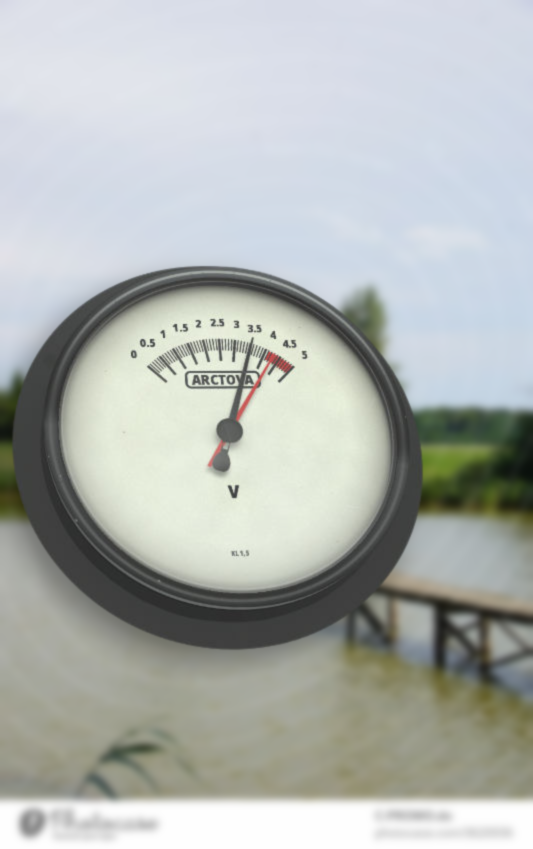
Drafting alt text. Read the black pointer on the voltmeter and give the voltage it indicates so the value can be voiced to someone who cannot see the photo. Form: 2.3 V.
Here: 3.5 V
